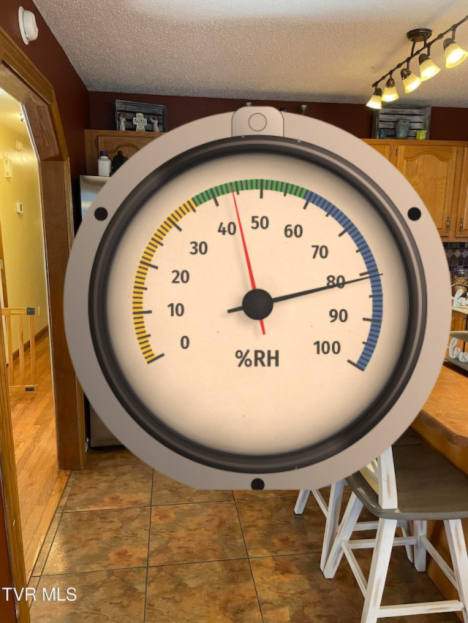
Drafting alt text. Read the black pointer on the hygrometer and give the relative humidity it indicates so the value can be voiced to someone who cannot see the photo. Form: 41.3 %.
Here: 81 %
